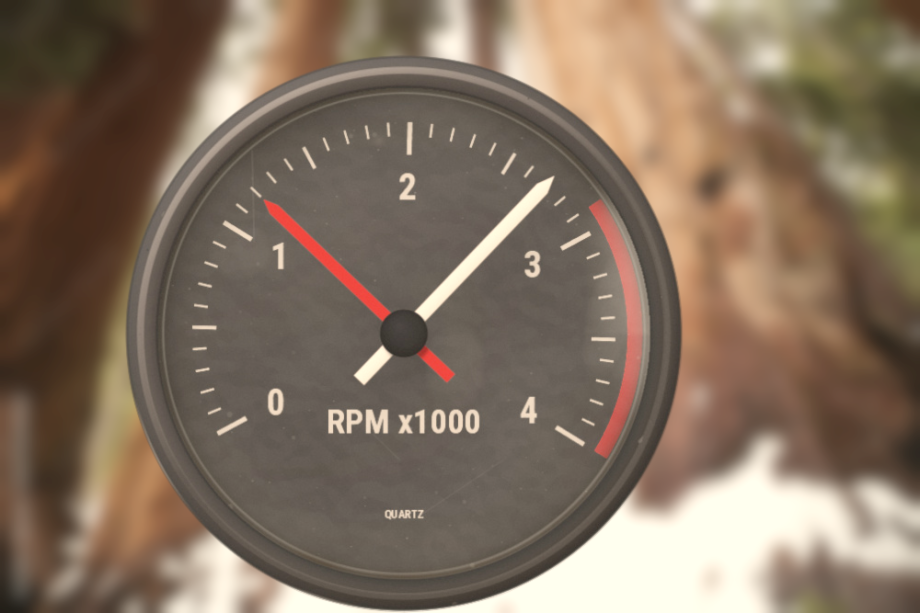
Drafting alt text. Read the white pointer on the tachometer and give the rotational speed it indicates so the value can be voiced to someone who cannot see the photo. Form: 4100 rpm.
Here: 2700 rpm
